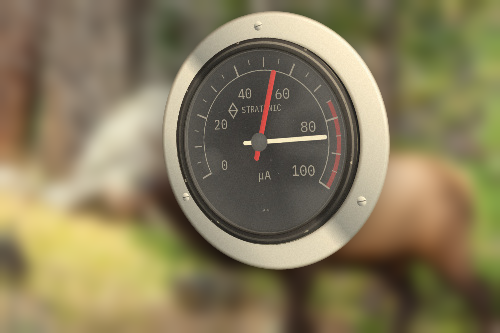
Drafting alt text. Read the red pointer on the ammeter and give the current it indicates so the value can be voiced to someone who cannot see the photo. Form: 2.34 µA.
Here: 55 µA
